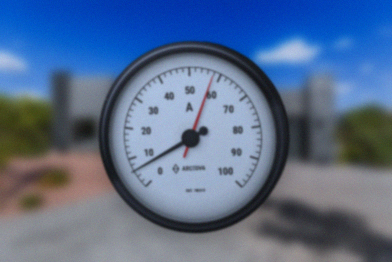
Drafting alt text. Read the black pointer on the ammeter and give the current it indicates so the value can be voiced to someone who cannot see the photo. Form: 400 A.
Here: 6 A
